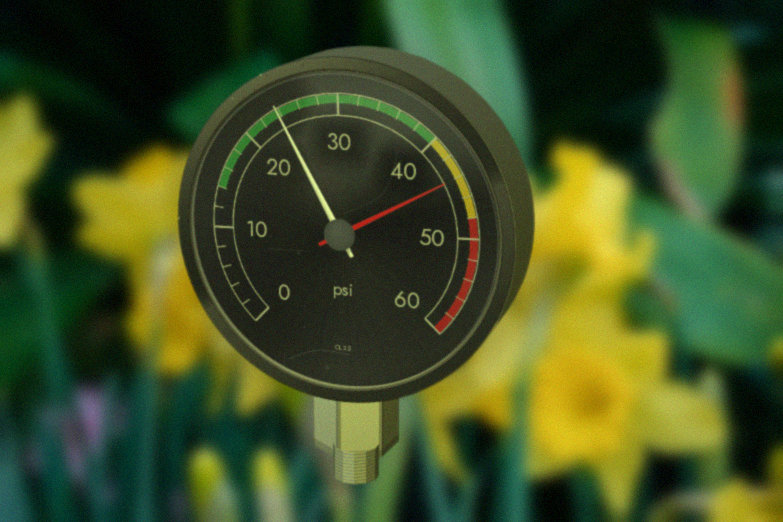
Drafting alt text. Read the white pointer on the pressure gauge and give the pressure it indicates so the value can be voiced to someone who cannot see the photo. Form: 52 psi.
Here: 24 psi
